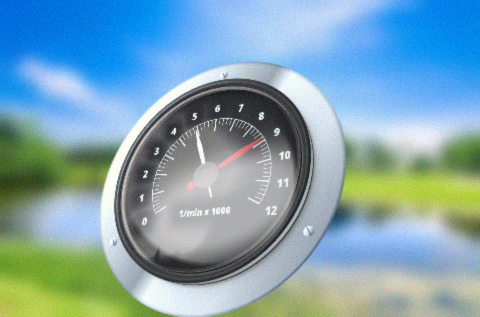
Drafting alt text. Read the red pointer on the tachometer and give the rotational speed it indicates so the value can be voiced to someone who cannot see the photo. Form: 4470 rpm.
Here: 9000 rpm
